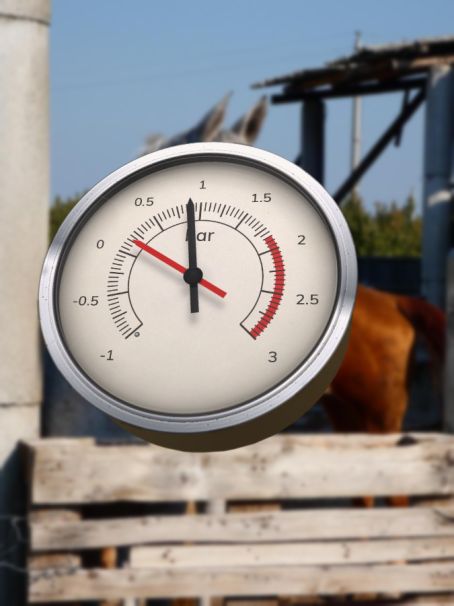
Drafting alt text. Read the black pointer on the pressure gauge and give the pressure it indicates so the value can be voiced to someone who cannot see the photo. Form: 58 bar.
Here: 0.9 bar
